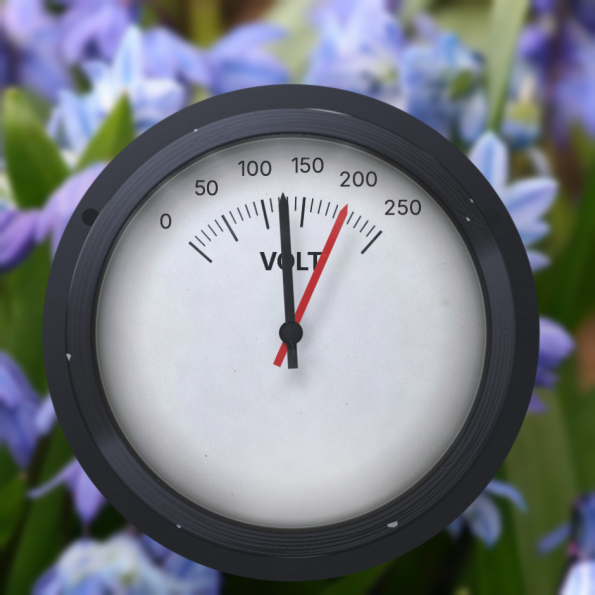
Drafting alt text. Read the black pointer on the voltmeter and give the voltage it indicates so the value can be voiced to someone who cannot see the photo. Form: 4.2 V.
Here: 125 V
